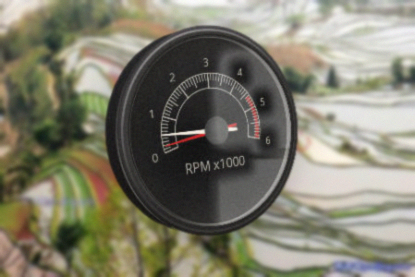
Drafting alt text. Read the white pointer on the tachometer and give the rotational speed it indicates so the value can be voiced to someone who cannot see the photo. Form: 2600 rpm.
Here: 500 rpm
